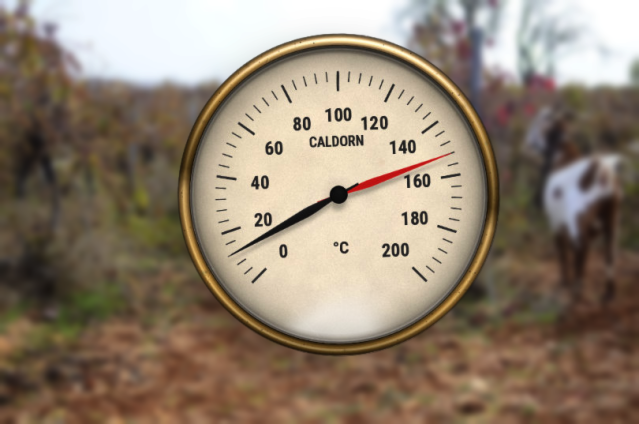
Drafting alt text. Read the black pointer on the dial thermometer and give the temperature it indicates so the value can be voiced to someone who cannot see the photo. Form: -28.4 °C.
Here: 12 °C
